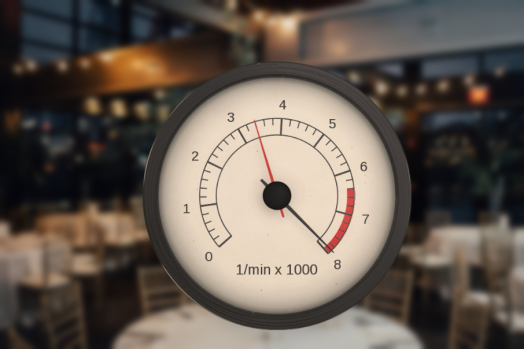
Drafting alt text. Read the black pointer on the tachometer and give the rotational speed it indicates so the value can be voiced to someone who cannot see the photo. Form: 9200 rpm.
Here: 7900 rpm
